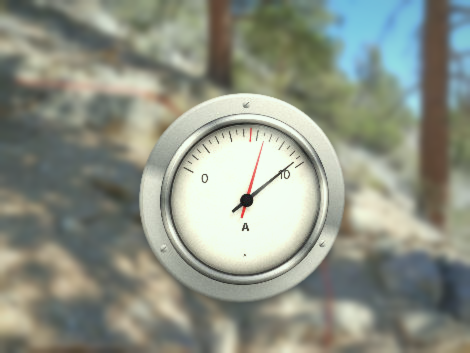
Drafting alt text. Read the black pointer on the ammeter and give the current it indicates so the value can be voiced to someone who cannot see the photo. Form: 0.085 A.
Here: 9.5 A
